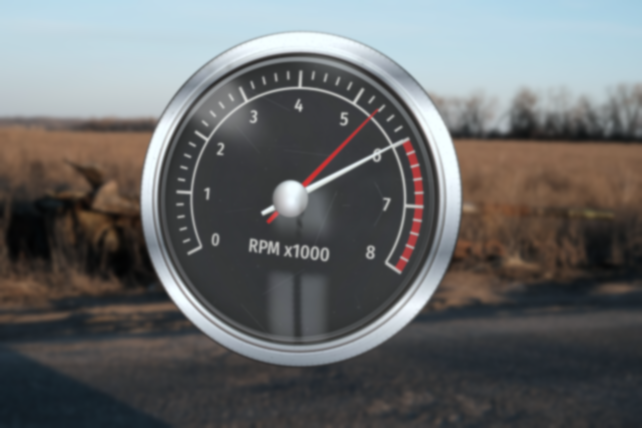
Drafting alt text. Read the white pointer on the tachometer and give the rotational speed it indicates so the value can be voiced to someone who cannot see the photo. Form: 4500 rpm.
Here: 6000 rpm
